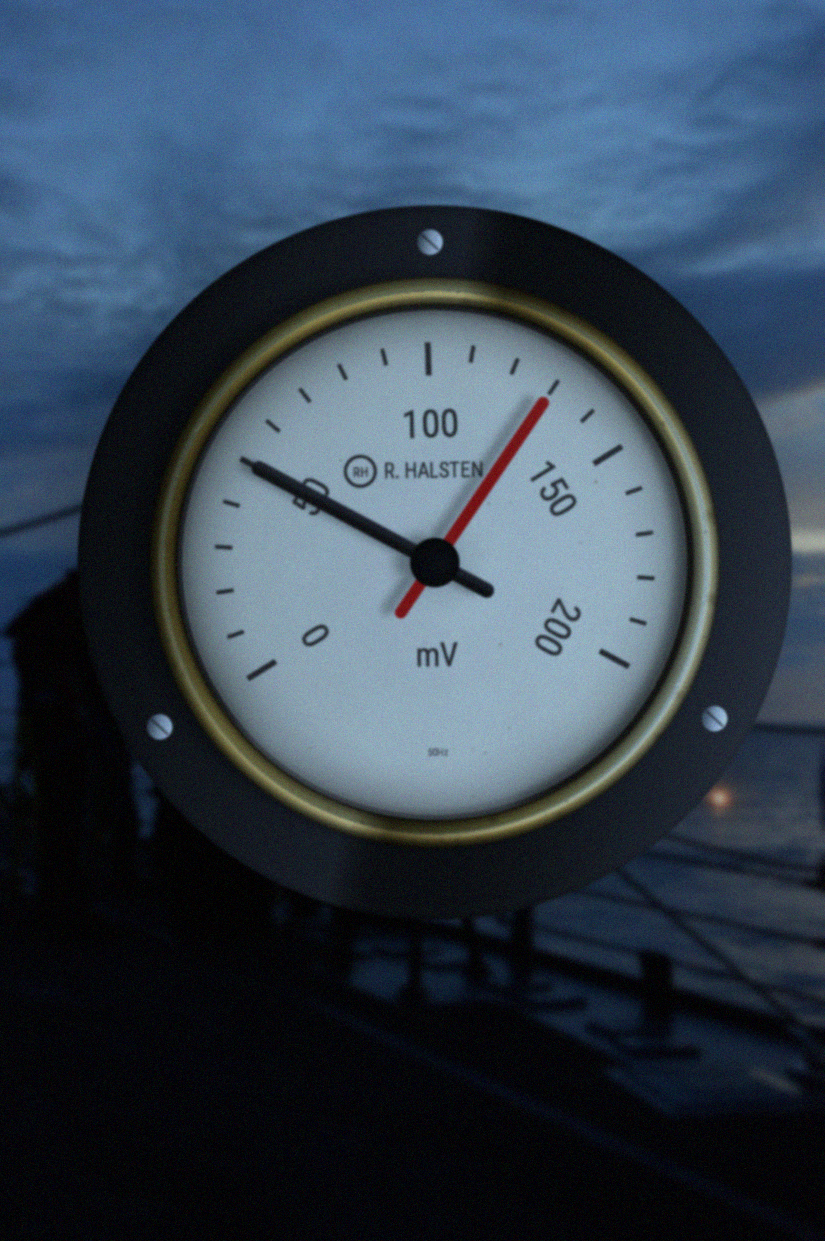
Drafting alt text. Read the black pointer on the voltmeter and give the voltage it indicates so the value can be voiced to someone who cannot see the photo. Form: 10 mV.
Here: 50 mV
